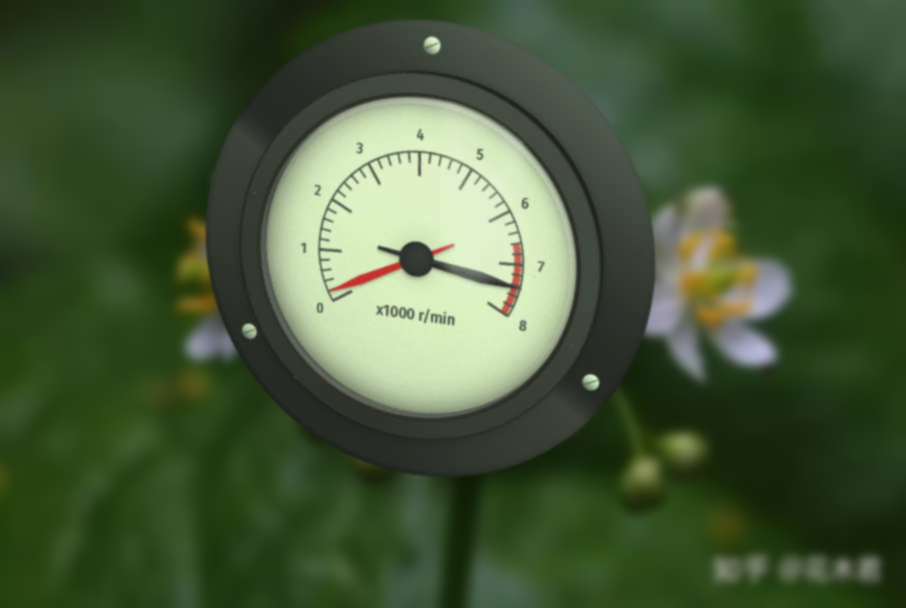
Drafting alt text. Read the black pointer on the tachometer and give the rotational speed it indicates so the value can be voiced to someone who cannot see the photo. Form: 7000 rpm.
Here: 7400 rpm
